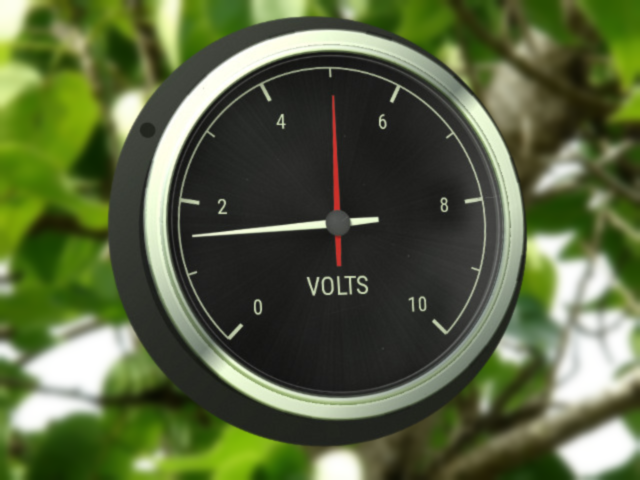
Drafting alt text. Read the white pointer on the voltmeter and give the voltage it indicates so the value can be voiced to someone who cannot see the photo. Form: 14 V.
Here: 1.5 V
